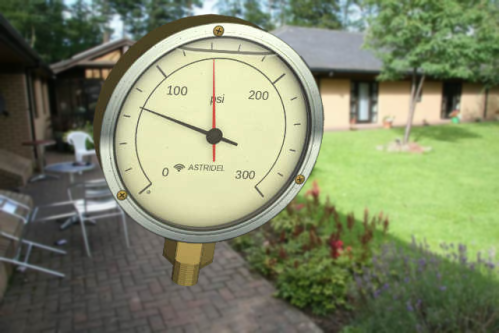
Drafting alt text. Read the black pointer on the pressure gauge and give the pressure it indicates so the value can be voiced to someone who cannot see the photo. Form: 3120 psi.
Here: 70 psi
